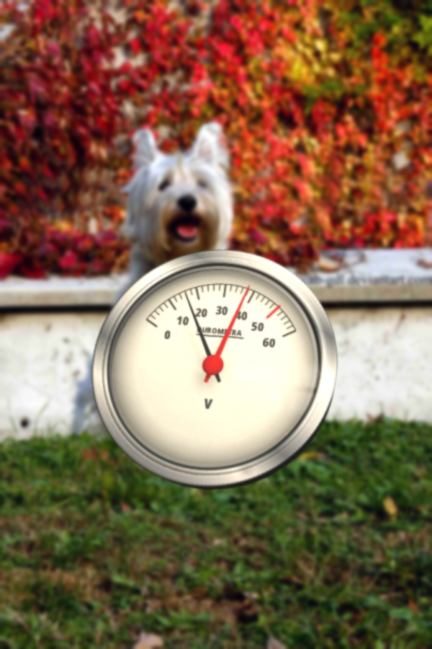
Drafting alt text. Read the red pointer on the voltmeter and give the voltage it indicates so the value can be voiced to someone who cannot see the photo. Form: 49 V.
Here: 38 V
